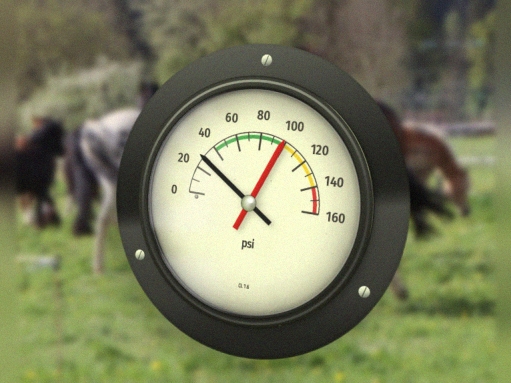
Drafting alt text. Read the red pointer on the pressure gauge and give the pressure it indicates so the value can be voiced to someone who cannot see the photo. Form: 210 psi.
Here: 100 psi
